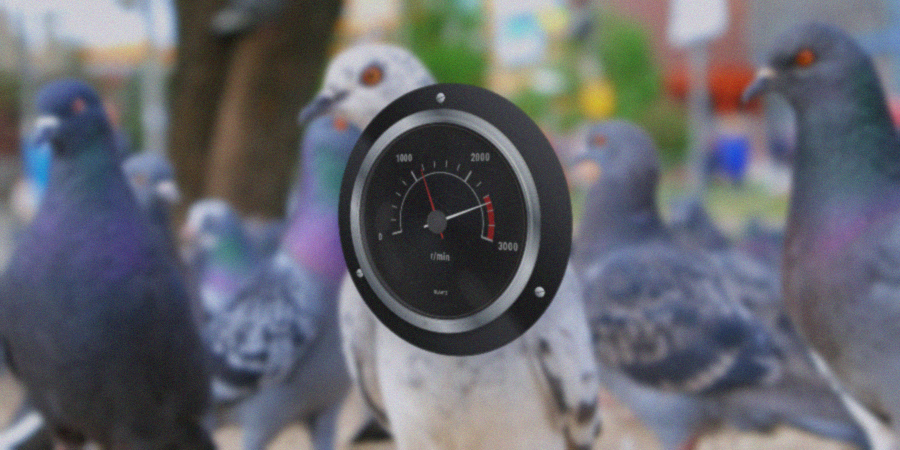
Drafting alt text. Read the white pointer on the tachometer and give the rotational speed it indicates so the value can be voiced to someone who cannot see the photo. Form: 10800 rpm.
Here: 2500 rpm
